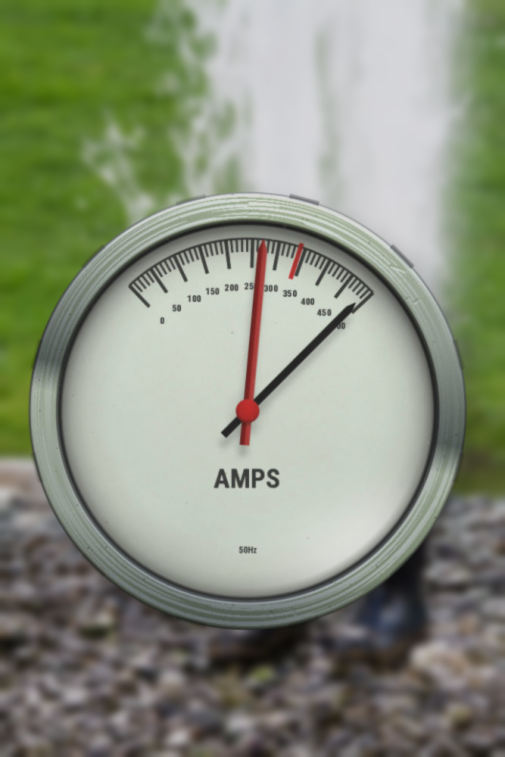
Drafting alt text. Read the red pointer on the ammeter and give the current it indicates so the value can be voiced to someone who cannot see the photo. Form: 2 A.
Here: 270 A
